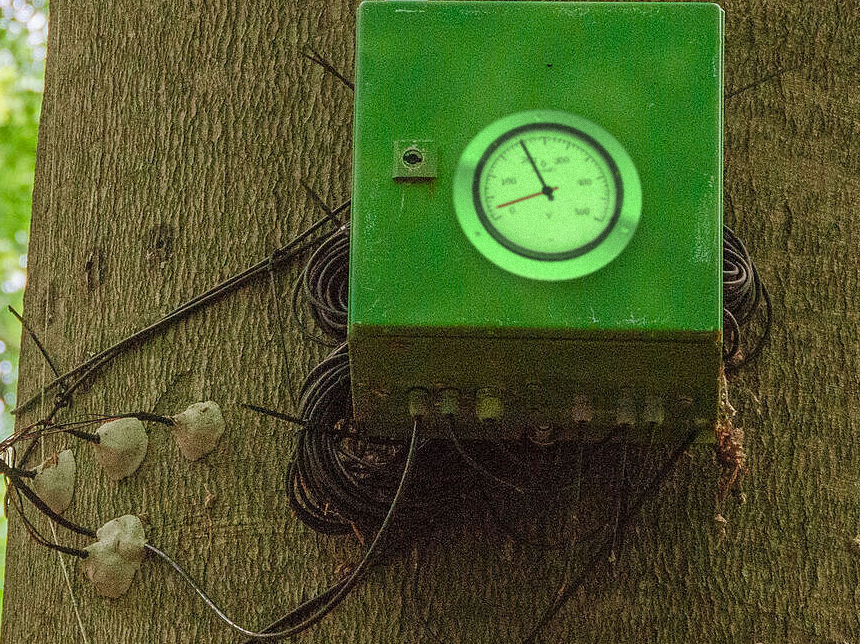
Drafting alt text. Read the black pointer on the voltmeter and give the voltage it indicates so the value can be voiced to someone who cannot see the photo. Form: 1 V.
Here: 200 V
